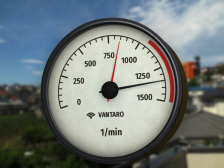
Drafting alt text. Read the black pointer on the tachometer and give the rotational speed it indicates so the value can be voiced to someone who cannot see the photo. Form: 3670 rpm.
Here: 1350 rpm
